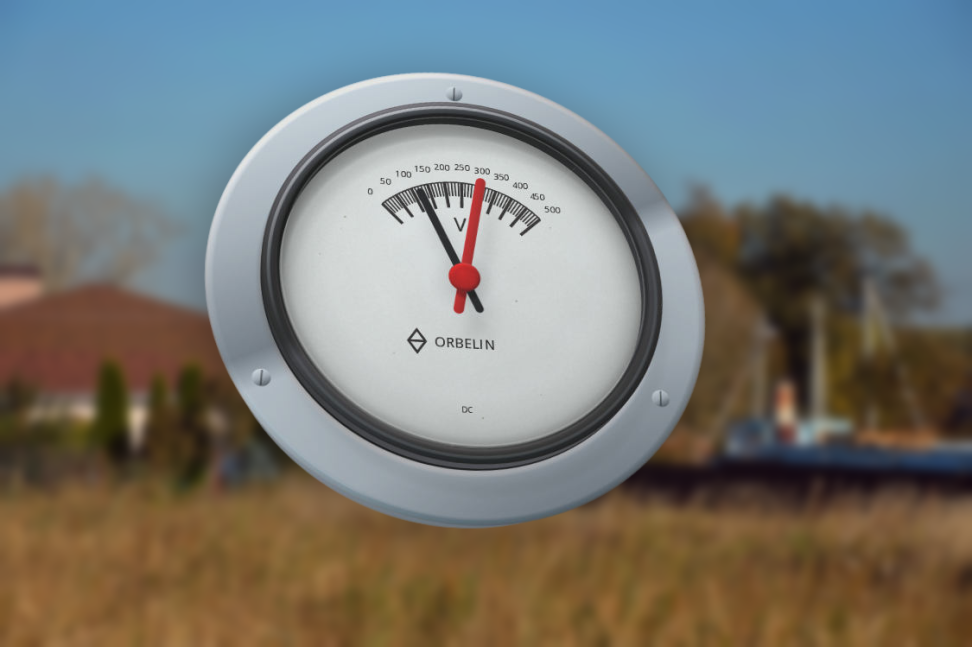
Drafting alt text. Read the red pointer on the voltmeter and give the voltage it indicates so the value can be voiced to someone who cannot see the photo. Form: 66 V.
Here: 300 V
